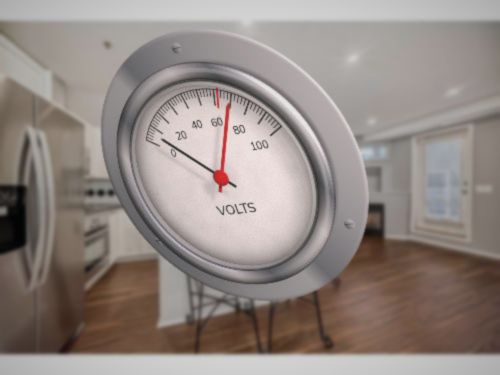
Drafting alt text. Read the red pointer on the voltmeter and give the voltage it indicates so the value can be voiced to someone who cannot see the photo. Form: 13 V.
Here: 70 V
